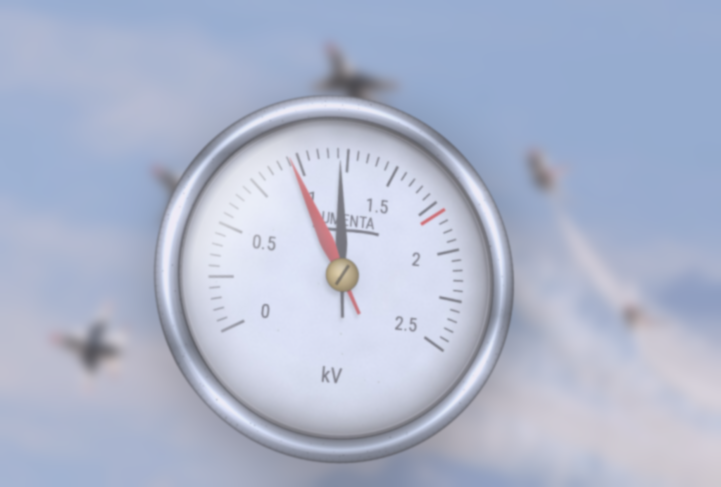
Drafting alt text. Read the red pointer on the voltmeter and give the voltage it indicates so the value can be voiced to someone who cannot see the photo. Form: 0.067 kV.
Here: 0.95 kV
